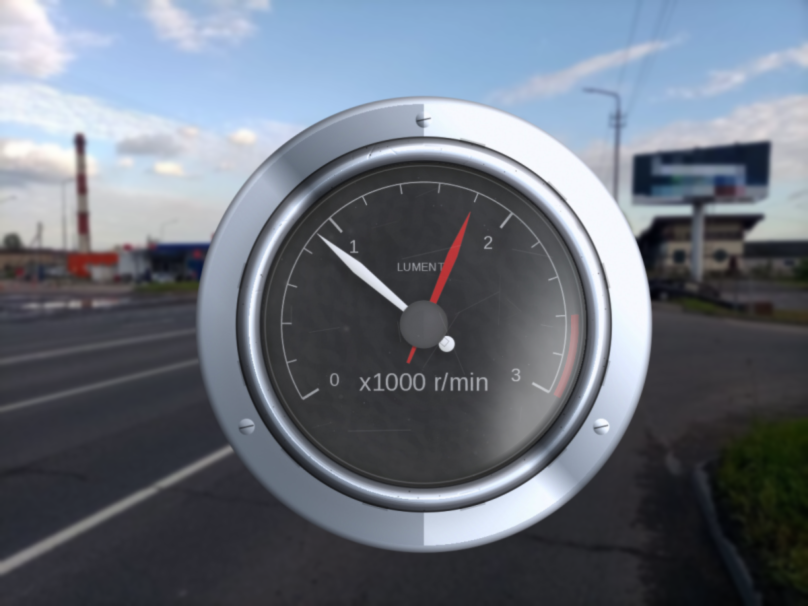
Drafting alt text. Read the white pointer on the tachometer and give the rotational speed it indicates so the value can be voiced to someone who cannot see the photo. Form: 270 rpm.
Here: 900 rpm
